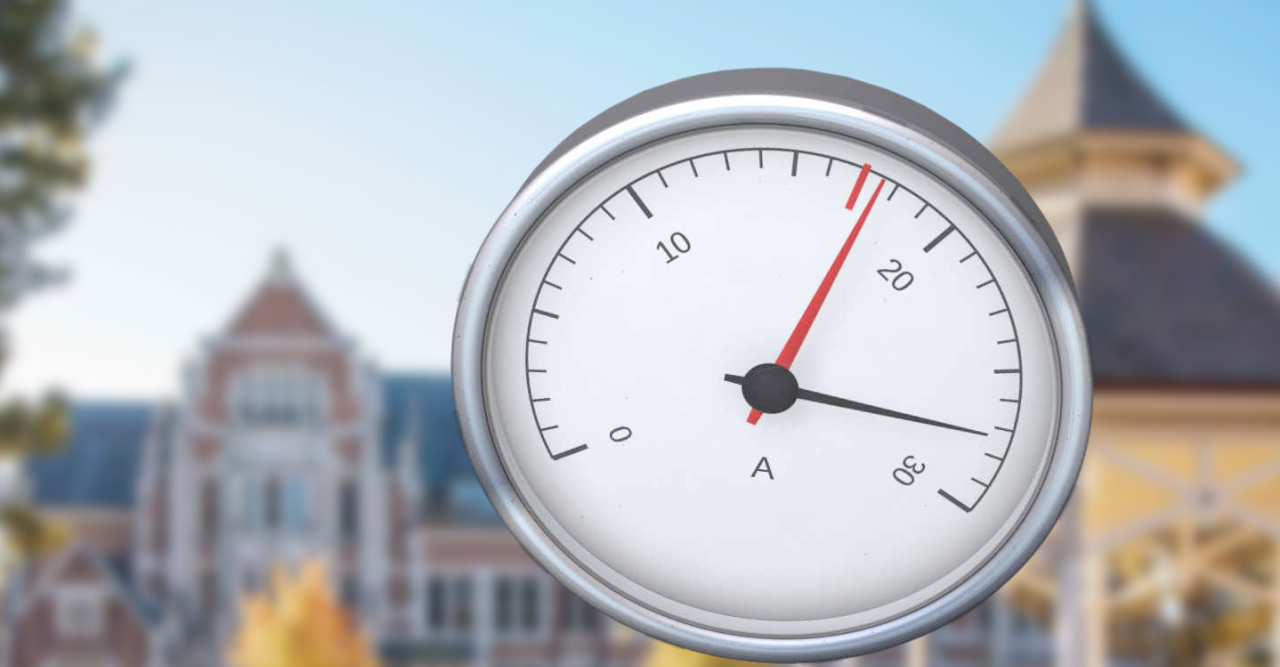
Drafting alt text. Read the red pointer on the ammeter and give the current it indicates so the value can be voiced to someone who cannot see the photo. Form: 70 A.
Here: 17.5 A
